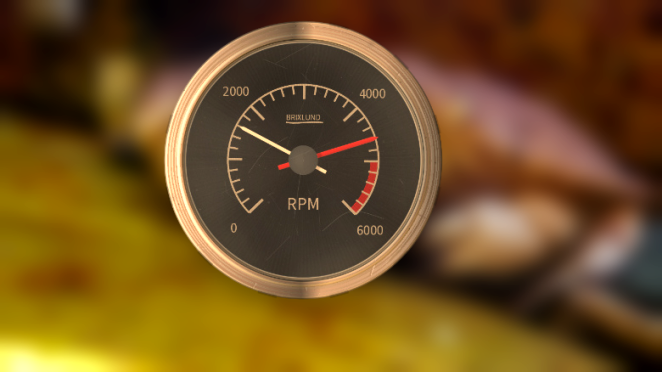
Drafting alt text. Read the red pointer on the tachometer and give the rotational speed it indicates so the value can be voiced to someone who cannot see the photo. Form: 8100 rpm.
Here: 4600 rpm
